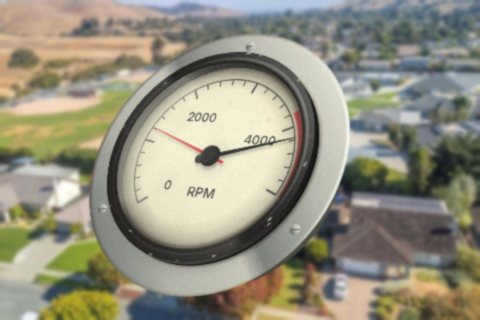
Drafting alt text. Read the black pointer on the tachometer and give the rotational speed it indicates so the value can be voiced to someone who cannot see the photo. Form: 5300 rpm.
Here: 4200 rpm
